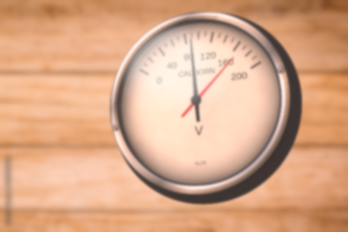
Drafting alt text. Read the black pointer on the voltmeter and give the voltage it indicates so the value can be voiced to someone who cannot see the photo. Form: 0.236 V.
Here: 90 V
